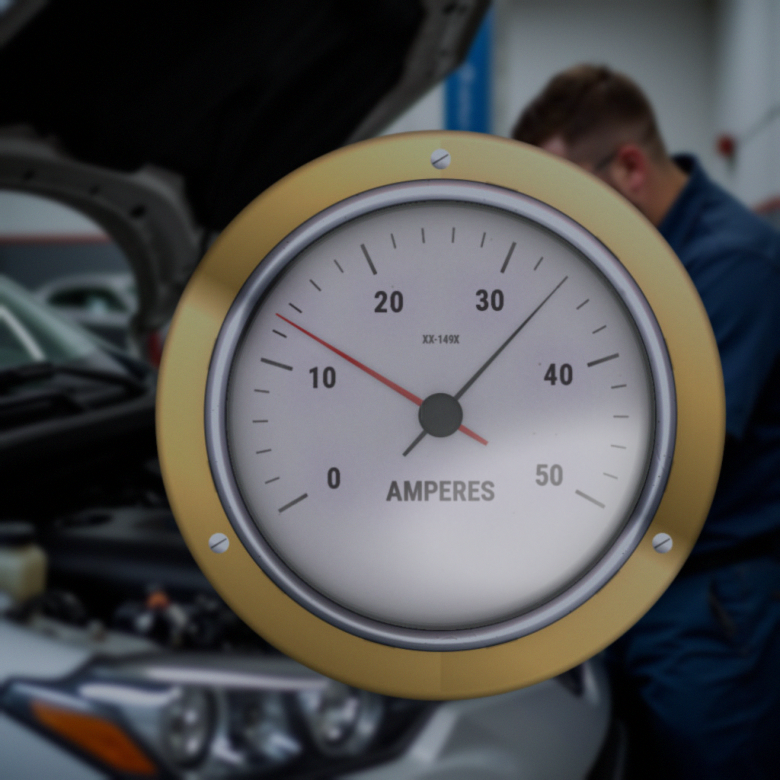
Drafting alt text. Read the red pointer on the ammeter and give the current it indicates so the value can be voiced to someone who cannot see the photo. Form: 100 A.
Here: 13 A
